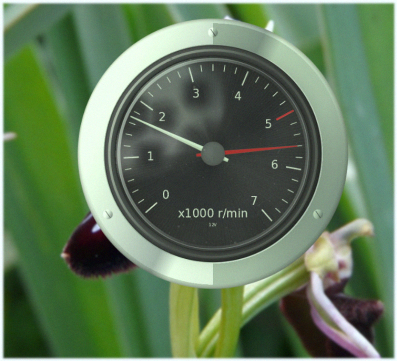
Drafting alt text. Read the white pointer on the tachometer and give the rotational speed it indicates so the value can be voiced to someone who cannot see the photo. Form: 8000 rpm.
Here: 1700 rpm
